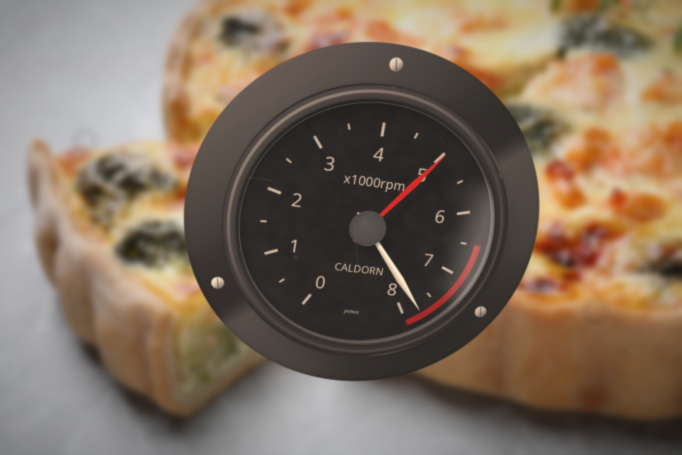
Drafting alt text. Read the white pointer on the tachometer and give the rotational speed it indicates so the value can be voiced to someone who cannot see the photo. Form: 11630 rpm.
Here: 7750 rpm
